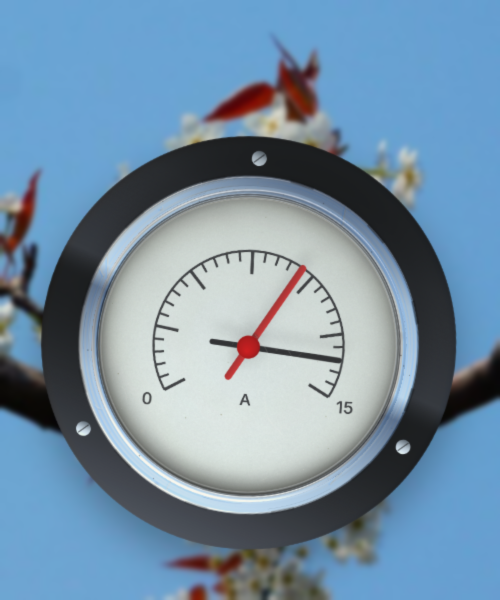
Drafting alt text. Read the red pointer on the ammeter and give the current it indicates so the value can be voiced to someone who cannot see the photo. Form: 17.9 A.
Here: 9.5 A
